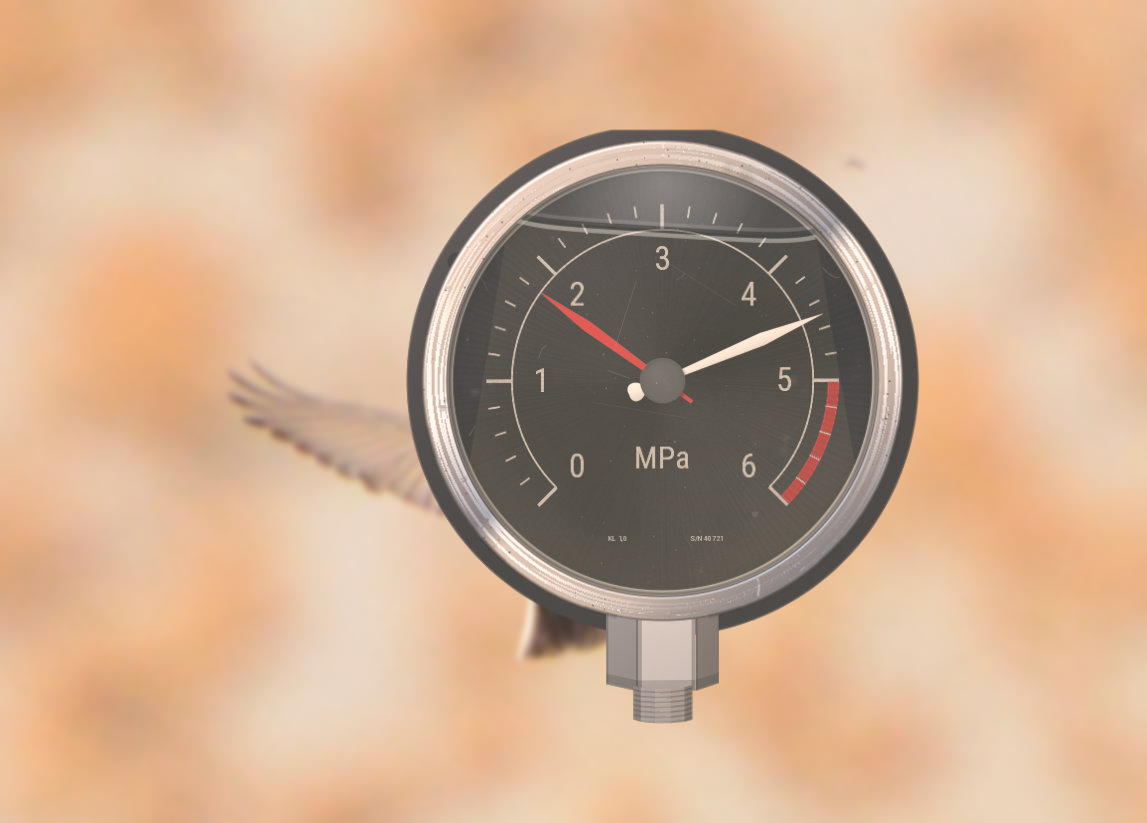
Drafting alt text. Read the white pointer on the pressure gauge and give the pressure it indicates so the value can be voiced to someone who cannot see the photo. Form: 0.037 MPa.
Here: 4.5 MPa
